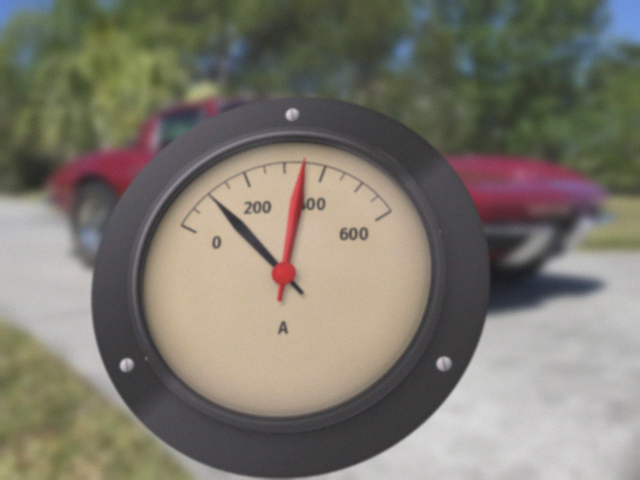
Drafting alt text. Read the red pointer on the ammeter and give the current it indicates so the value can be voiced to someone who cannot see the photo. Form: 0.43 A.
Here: 350 A
